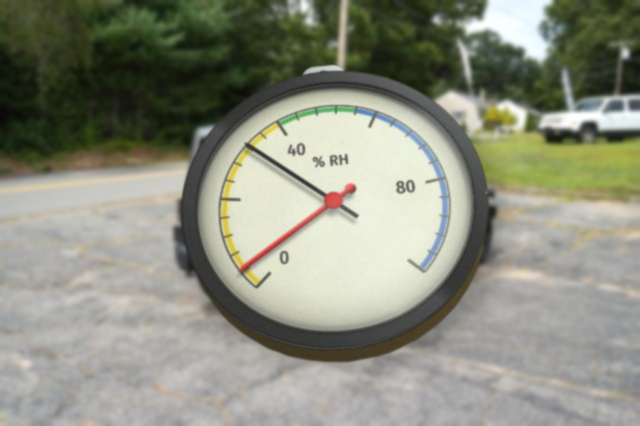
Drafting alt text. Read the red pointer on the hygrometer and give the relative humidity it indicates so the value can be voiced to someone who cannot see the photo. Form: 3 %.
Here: 4 %
